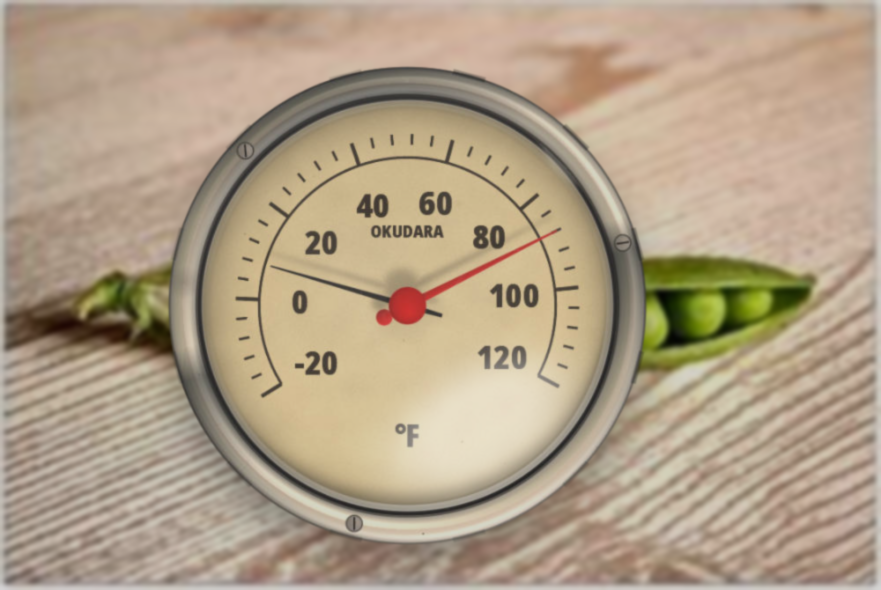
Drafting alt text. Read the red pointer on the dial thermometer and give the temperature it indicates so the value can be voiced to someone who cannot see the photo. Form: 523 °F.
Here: 88 °F
